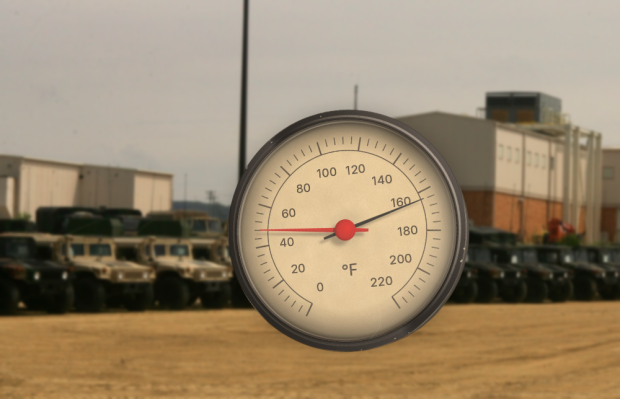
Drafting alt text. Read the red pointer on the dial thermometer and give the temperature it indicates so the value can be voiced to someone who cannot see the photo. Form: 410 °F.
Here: 48 °F
